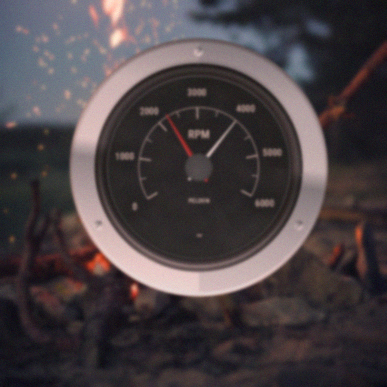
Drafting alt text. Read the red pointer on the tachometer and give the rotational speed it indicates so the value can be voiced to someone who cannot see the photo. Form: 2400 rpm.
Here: 2250 rpm
